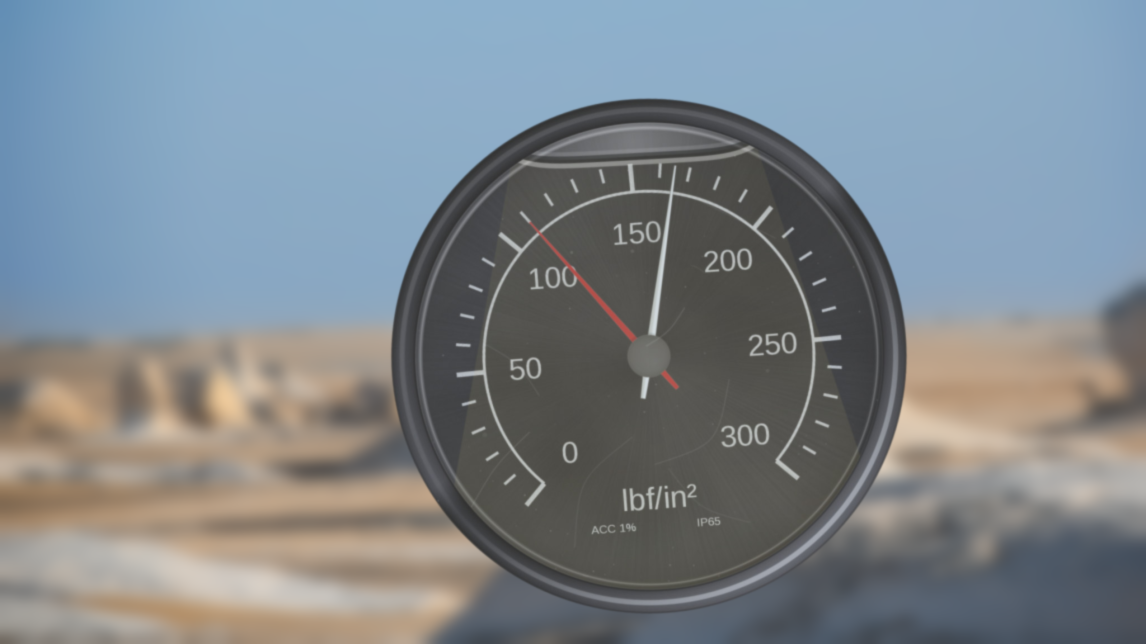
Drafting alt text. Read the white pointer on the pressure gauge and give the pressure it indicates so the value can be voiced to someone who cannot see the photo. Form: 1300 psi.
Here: 165 psi
